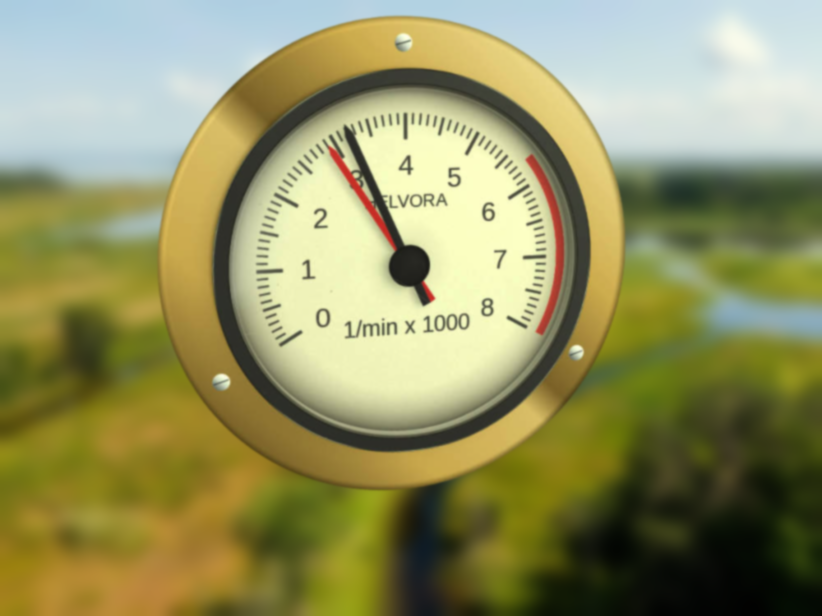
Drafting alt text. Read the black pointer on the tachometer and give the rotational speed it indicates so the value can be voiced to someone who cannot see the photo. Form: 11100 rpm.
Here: 3200 rpm
